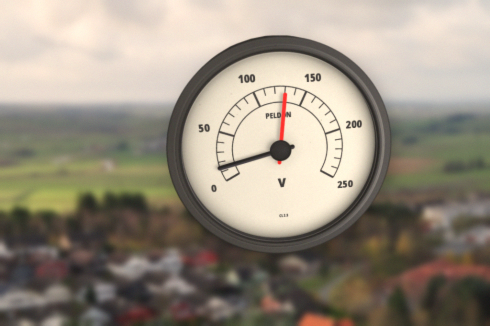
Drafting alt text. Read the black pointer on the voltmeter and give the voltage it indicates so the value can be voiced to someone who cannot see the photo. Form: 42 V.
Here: 15 V
